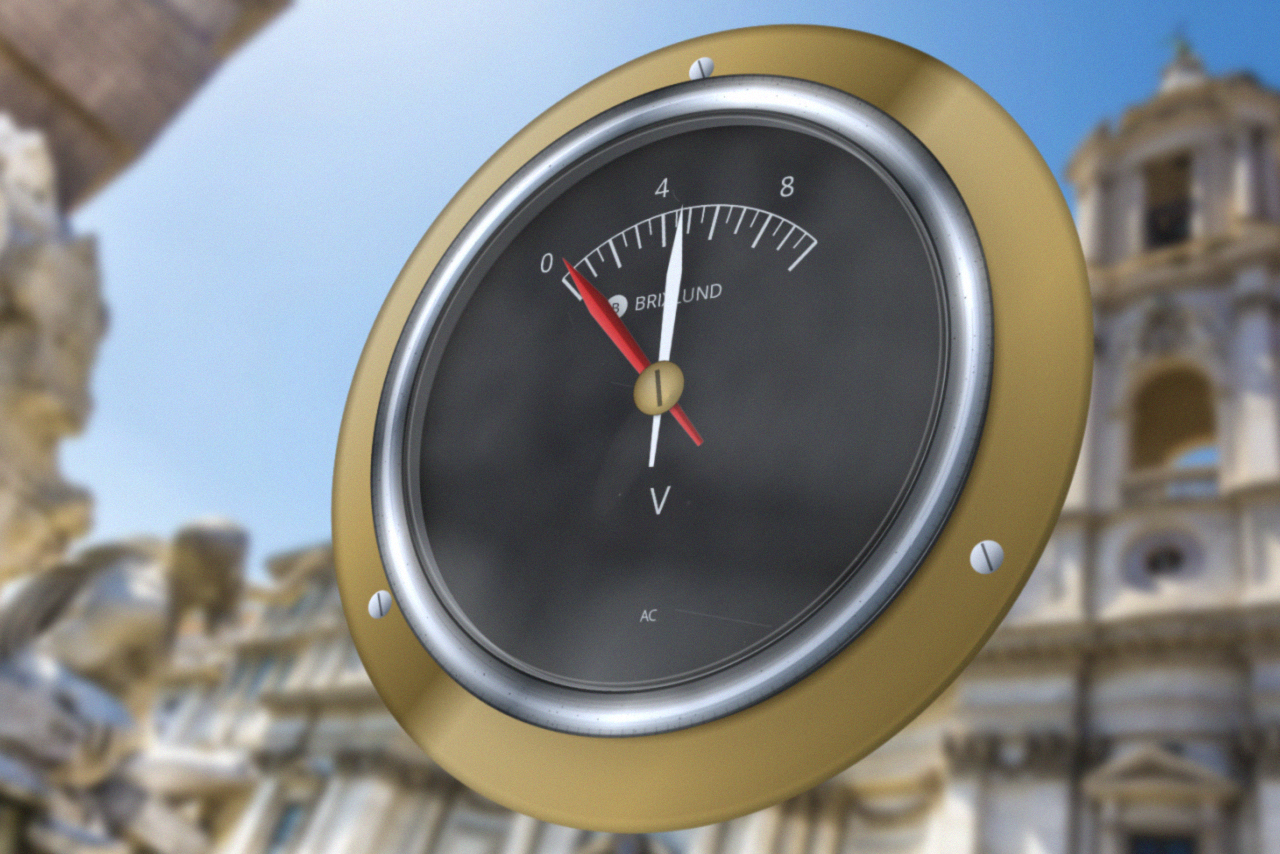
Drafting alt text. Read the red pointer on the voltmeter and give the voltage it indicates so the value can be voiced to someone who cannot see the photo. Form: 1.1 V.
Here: 0.5 V
